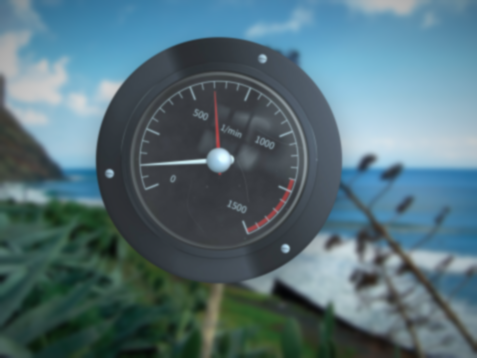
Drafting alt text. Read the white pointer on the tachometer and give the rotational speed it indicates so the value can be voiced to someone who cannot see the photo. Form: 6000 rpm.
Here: 100 rpm
